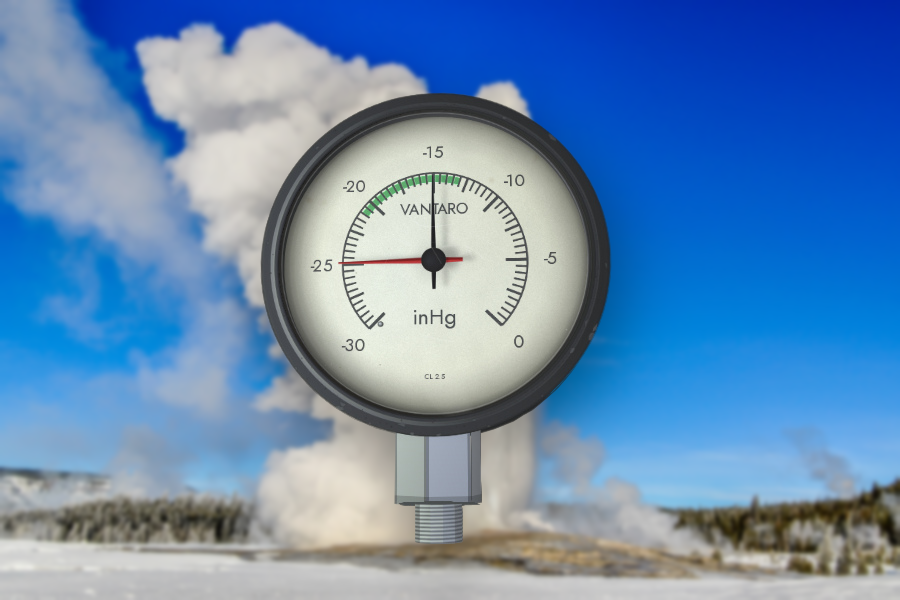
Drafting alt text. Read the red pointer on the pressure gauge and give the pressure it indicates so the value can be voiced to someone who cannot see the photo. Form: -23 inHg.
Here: -25 inHg
